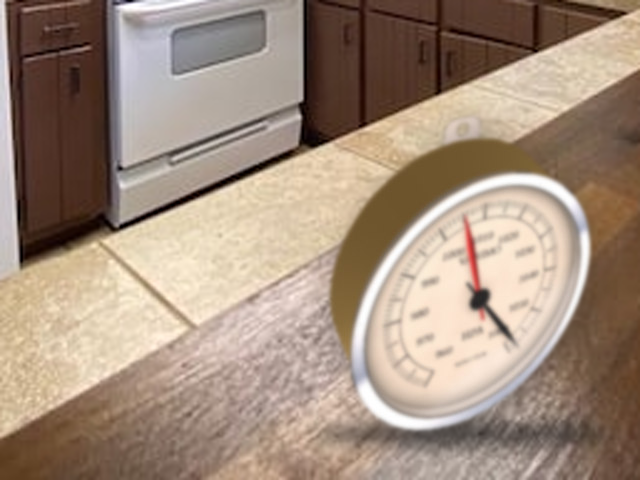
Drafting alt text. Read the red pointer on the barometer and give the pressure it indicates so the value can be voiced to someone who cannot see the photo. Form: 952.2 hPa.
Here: 1005 hPa
